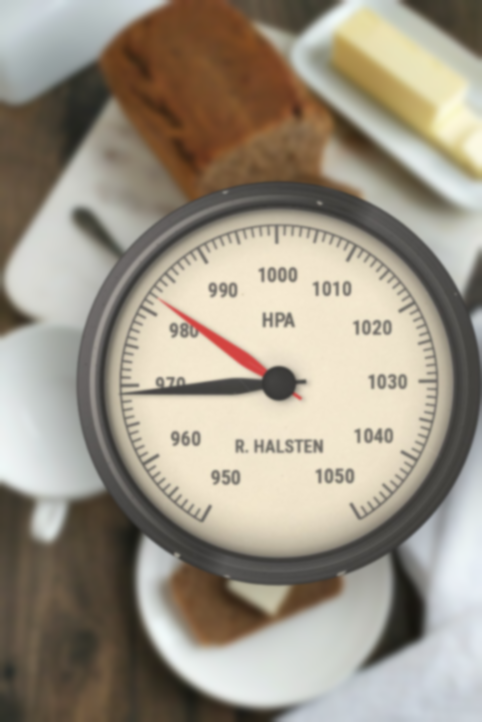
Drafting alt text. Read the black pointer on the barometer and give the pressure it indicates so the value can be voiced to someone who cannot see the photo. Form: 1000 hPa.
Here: 969 hPa
